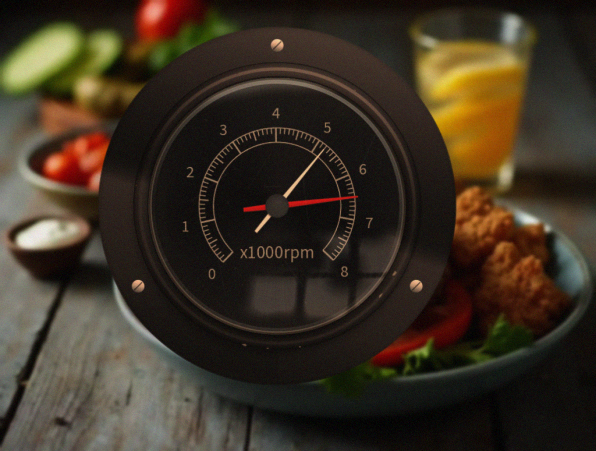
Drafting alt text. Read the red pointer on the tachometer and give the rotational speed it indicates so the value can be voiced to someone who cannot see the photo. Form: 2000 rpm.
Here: 6500 rpm
